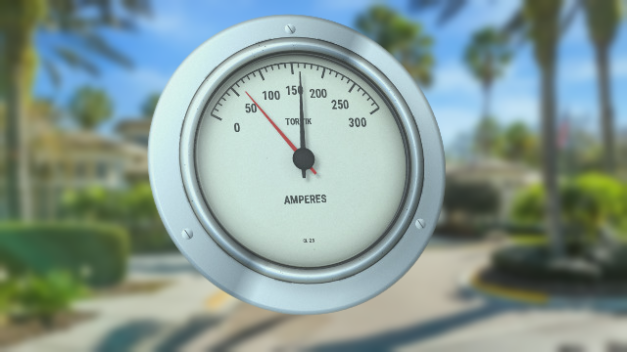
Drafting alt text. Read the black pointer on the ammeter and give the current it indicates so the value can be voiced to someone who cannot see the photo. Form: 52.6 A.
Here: 160 A
